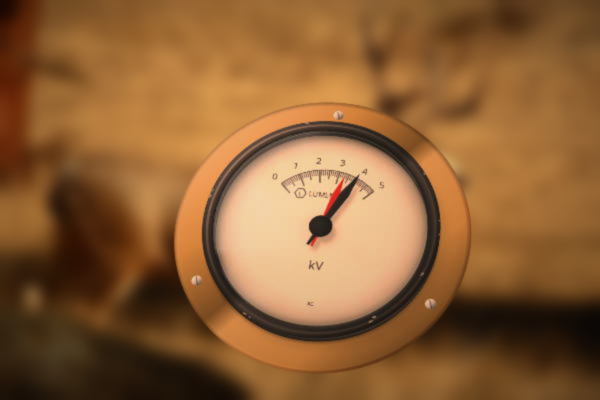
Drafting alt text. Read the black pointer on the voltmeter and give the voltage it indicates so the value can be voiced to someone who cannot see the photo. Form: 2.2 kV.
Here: 4 kV
